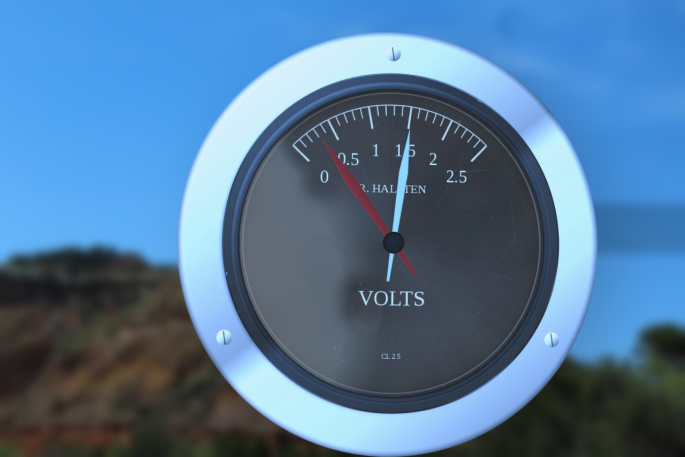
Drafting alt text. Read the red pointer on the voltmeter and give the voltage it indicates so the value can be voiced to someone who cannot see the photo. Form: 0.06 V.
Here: 0.3 V
